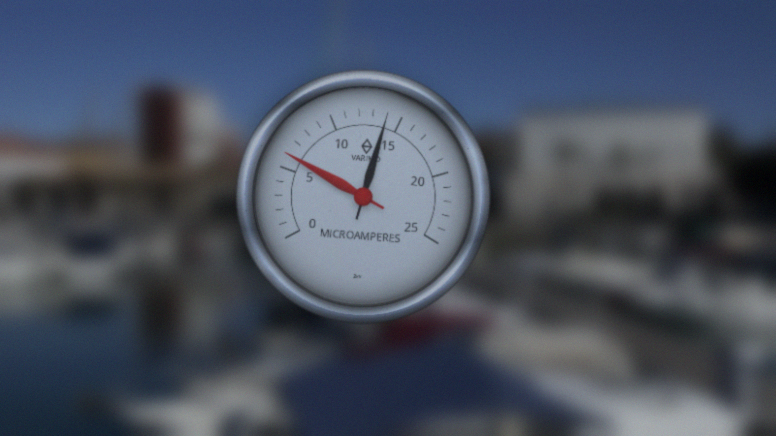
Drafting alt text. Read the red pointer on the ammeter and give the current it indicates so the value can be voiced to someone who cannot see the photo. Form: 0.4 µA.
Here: 6 µA
